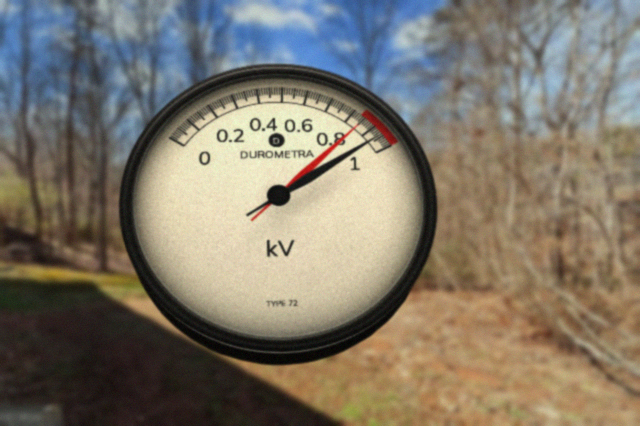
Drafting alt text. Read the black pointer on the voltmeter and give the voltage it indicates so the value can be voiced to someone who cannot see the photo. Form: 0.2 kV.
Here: 0.95 kV
